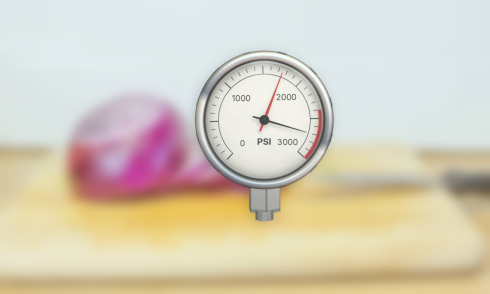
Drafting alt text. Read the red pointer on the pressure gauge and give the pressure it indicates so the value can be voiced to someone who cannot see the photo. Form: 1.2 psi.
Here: 1750 psi
